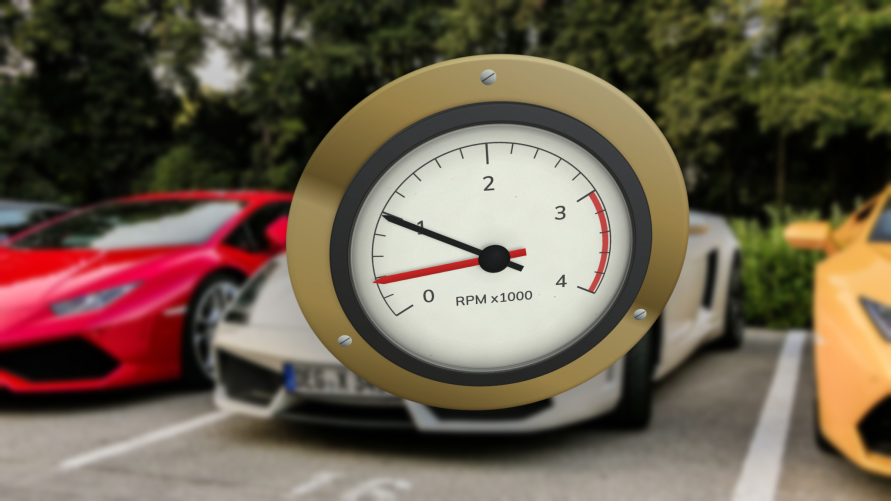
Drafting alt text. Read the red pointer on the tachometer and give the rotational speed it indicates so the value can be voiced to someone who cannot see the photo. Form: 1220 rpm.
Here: 400 rpm
